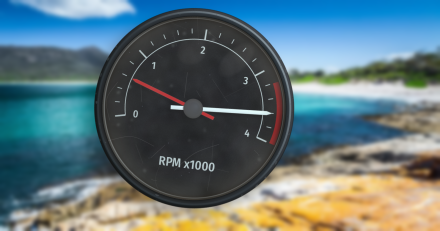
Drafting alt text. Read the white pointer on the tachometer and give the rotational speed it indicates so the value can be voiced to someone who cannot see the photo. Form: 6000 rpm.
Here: 3600 rpm
